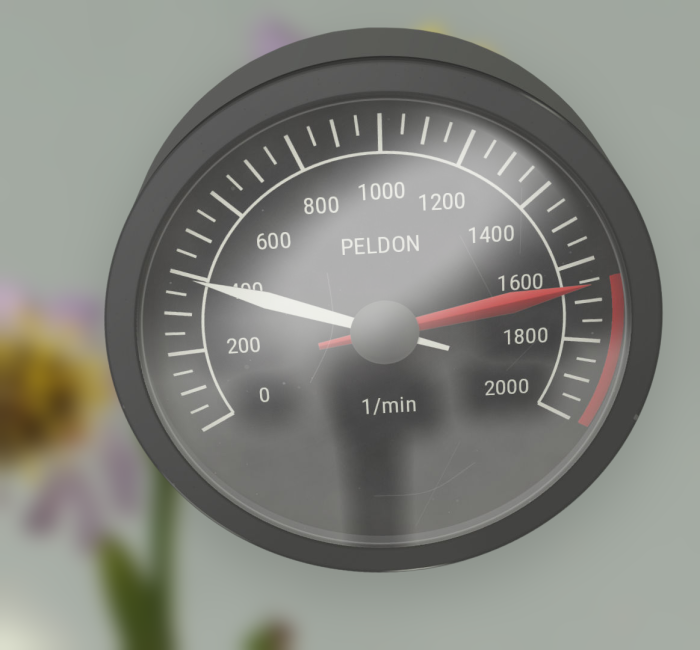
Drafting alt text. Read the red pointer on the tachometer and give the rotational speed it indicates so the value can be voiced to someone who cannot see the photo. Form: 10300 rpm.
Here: 1650 rpm
